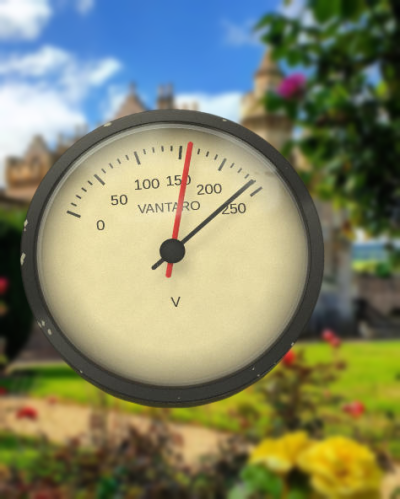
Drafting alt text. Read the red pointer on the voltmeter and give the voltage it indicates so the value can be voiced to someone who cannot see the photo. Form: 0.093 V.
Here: 160 V
